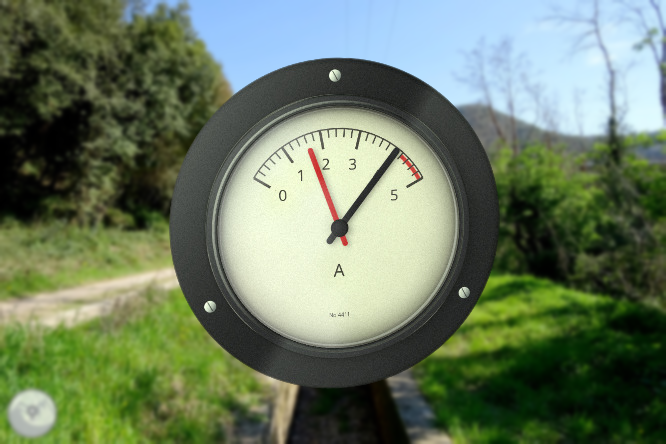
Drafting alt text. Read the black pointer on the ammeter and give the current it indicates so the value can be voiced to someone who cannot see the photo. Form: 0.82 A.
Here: 4 A
